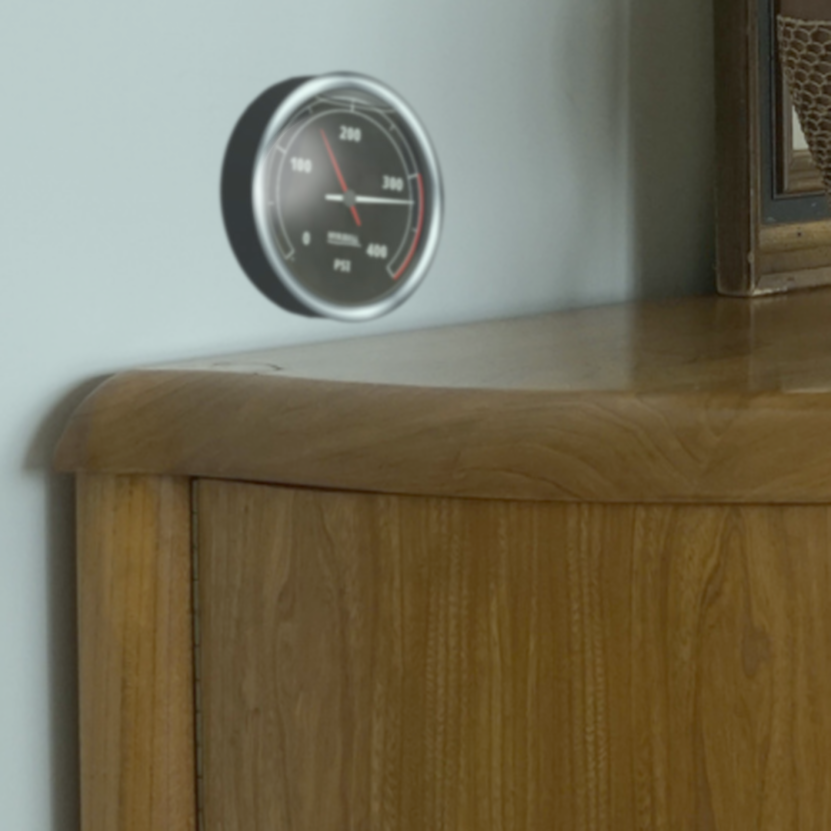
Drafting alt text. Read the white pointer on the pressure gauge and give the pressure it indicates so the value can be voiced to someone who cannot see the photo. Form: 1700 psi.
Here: 325 psi
